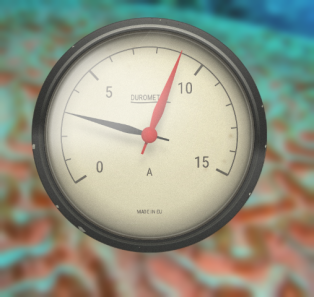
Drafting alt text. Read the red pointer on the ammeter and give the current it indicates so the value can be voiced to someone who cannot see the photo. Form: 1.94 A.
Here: 9 A
